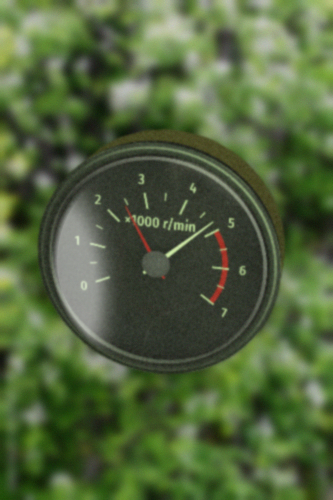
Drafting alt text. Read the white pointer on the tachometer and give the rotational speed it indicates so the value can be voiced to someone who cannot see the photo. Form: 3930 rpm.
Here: 4750 rpm
